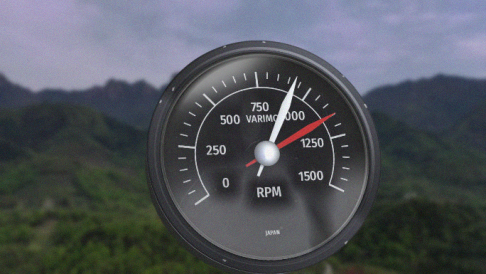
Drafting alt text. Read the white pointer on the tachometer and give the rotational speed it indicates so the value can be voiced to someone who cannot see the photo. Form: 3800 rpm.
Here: 925 rpm
